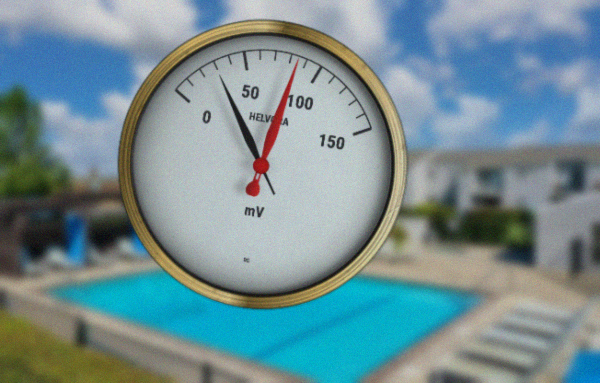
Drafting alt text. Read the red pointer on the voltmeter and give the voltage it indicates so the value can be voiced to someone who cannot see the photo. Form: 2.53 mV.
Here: 85 mV
